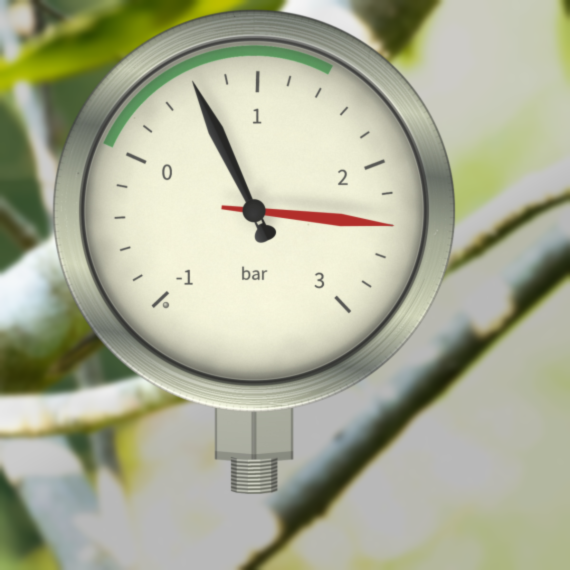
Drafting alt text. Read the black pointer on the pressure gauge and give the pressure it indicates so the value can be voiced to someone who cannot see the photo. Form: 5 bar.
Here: 0.6 bar
